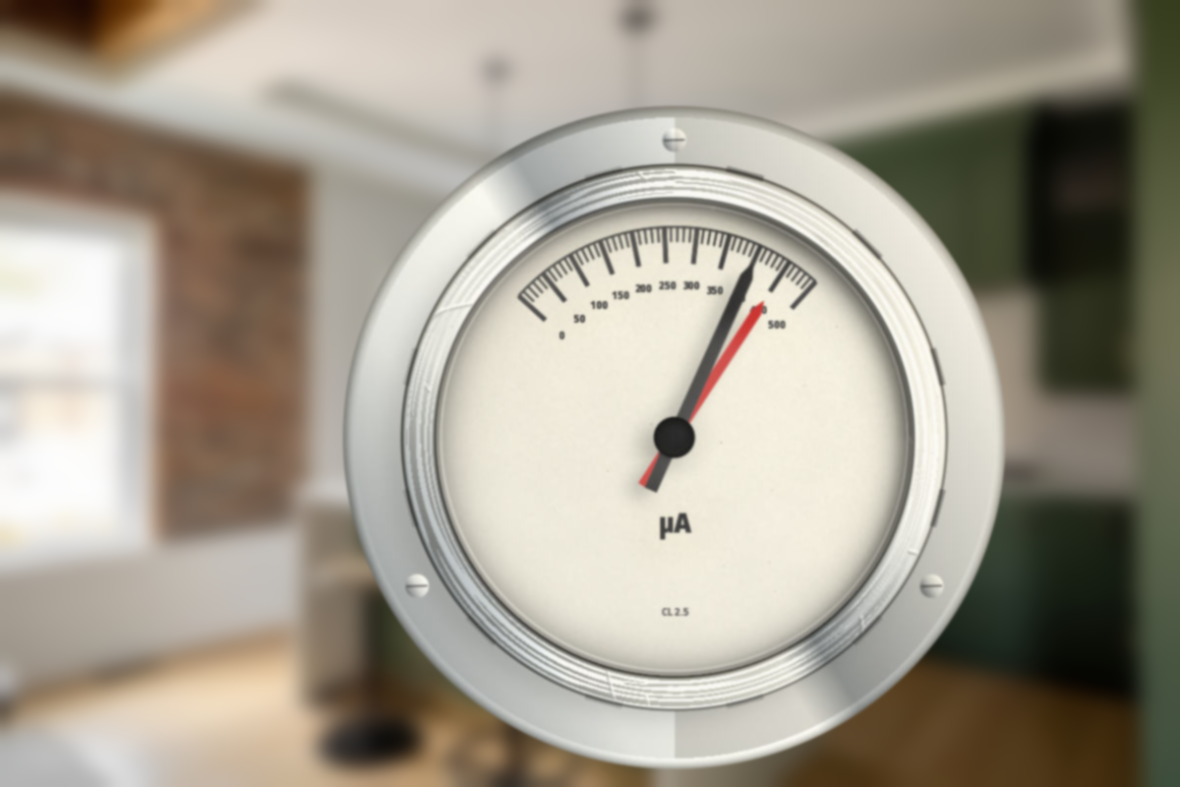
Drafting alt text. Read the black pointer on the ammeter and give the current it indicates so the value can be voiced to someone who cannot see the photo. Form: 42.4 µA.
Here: 400 µA
